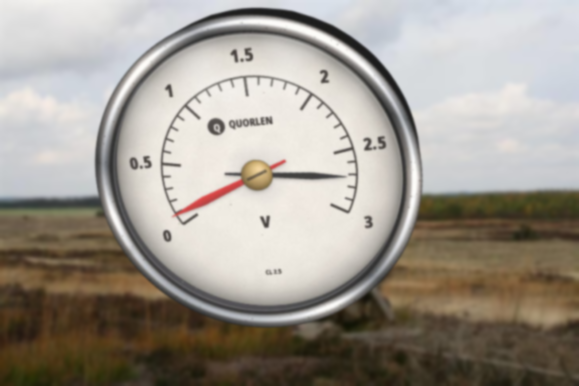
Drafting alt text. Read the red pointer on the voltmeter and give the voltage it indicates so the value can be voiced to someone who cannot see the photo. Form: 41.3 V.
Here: 0.1 V
